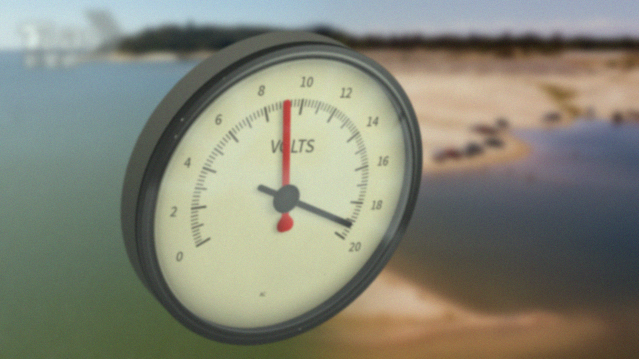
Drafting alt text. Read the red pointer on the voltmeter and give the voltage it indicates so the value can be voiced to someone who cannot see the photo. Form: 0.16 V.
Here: 9 V
